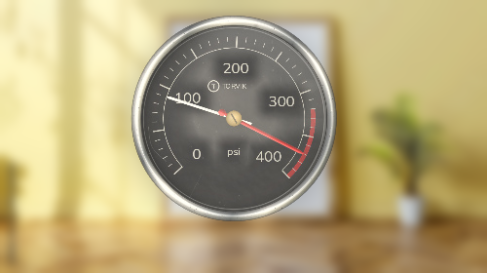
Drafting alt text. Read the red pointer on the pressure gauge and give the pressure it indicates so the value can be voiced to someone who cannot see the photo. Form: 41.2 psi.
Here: 370 psi
